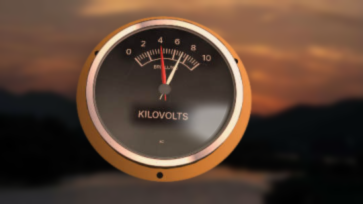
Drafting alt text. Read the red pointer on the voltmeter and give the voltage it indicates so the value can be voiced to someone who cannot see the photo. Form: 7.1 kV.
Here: 4 kV
